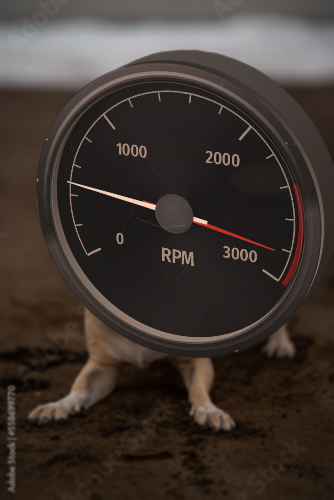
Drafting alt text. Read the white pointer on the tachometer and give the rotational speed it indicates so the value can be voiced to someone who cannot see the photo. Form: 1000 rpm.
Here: 500 rpm
